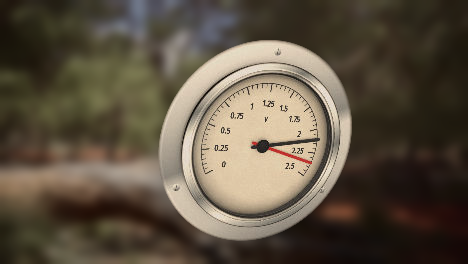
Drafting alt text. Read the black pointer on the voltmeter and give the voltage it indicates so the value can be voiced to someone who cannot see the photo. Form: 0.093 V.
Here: 2.1 V
